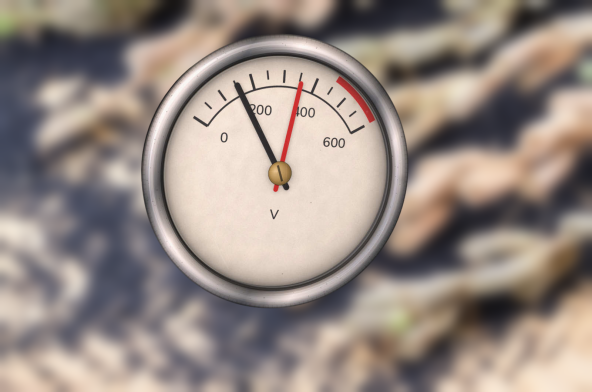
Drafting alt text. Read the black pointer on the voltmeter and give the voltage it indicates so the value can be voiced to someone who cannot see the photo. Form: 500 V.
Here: 150 V
